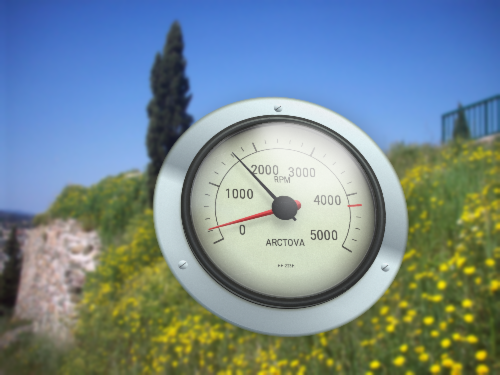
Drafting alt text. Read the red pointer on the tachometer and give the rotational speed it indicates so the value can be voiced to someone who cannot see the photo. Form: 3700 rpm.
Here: 200 rpm
